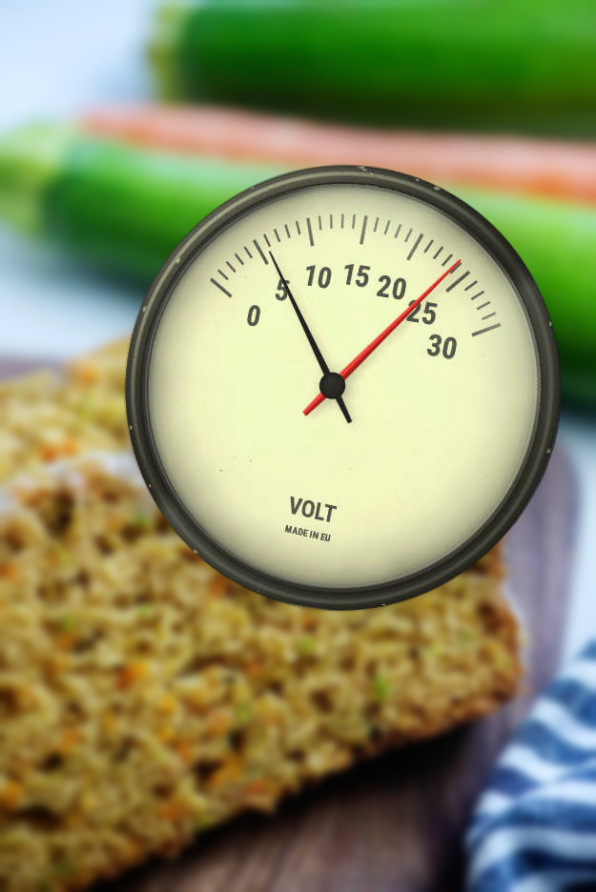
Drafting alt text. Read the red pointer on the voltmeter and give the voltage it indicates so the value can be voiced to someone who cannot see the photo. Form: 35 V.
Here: 24 V
